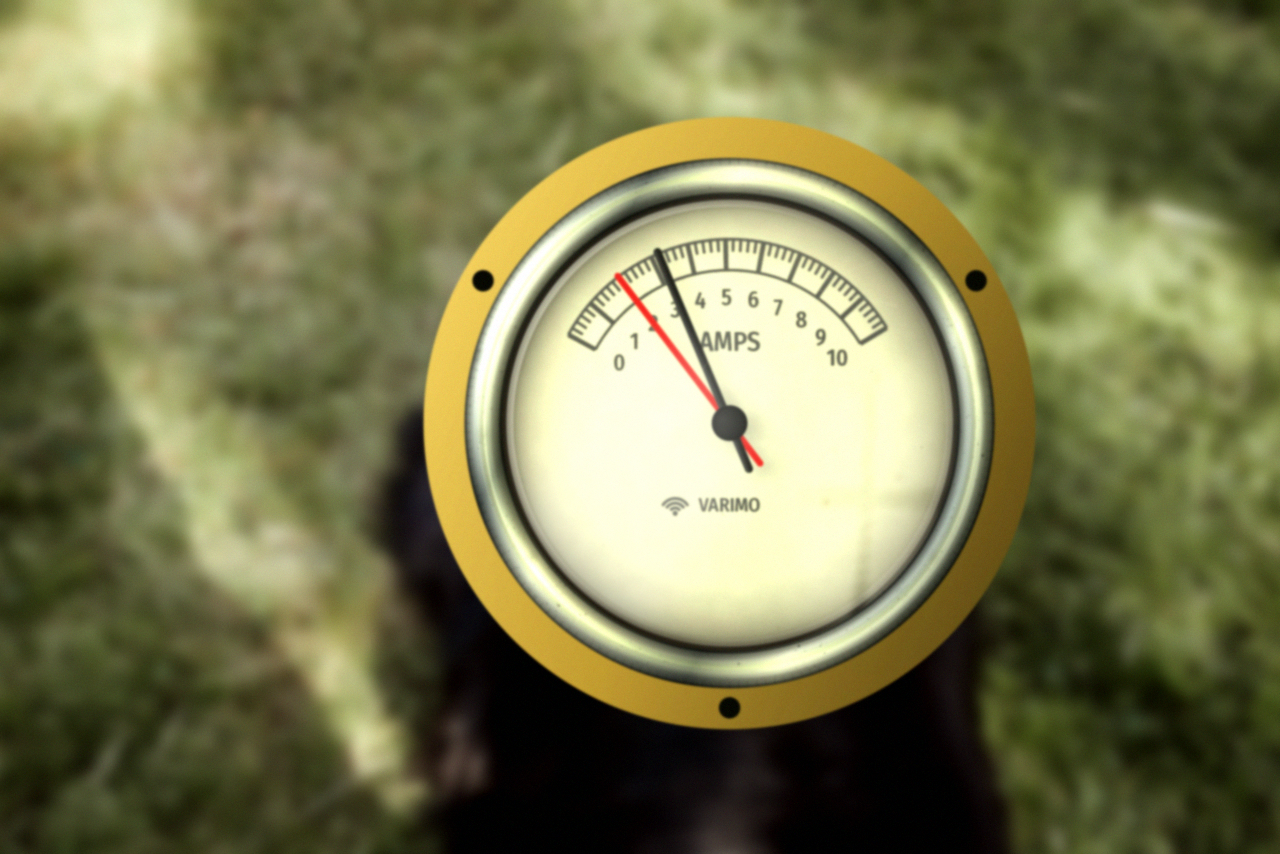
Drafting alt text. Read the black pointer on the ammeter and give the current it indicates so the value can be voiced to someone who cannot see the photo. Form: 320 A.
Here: 3.2 A
